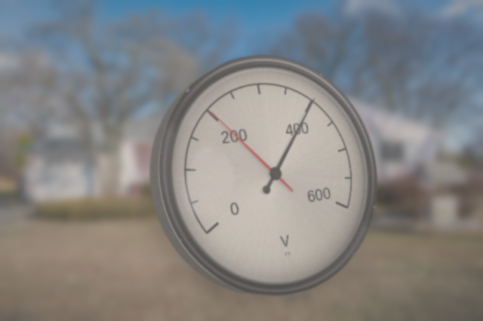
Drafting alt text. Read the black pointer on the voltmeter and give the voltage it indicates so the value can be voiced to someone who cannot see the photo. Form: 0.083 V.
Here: 400 V
